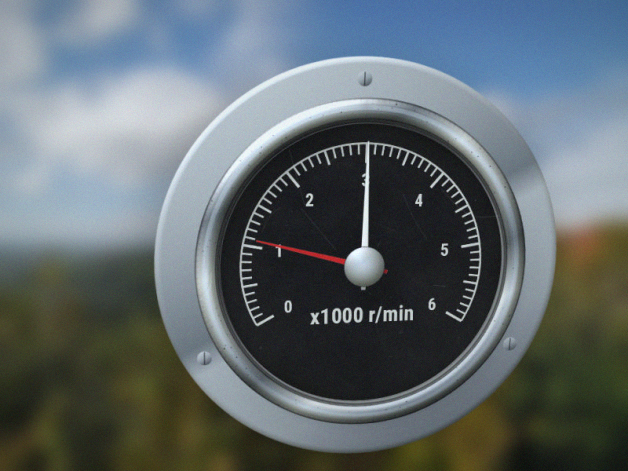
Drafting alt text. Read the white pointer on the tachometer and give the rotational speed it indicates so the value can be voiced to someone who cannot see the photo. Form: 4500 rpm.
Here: 3000 rpm
